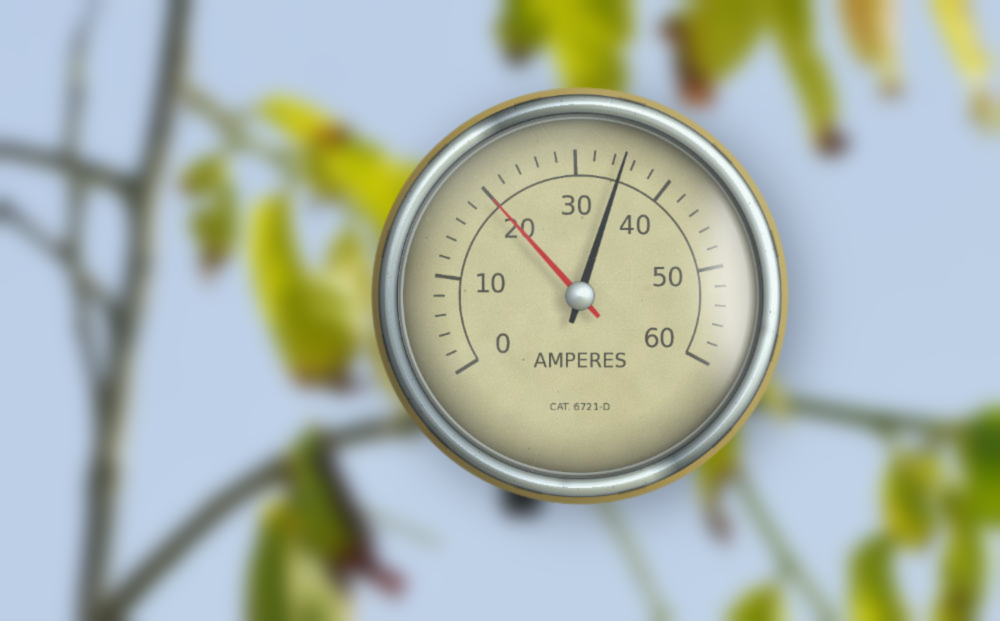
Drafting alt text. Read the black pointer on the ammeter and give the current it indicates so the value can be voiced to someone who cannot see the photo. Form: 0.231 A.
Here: 35 A
